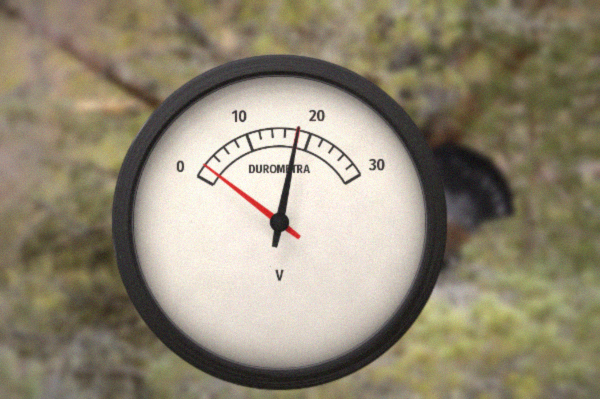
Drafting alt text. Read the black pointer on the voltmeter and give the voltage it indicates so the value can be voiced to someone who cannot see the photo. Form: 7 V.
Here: 18 V
